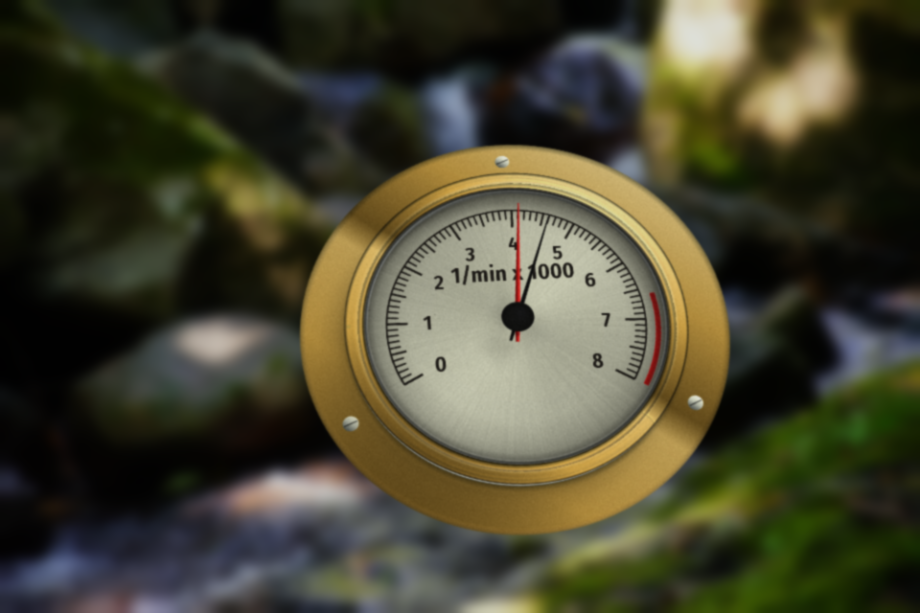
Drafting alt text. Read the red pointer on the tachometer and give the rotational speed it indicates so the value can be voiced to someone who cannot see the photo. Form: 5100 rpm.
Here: 4100 rpm
